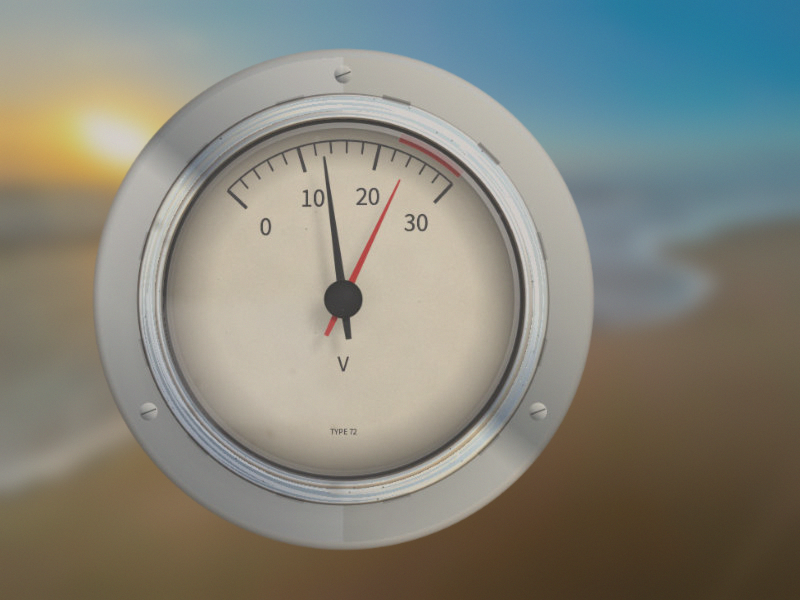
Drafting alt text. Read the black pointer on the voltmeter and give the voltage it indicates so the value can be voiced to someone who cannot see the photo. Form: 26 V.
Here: 13 V
